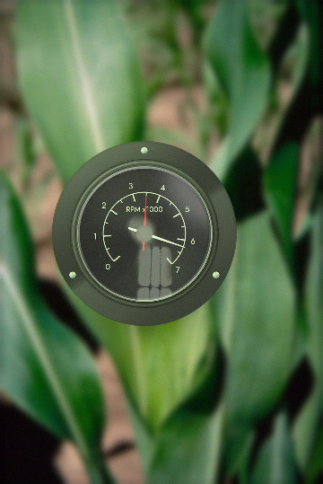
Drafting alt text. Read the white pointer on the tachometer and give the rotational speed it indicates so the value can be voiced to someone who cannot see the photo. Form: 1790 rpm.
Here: 6250 rpm
